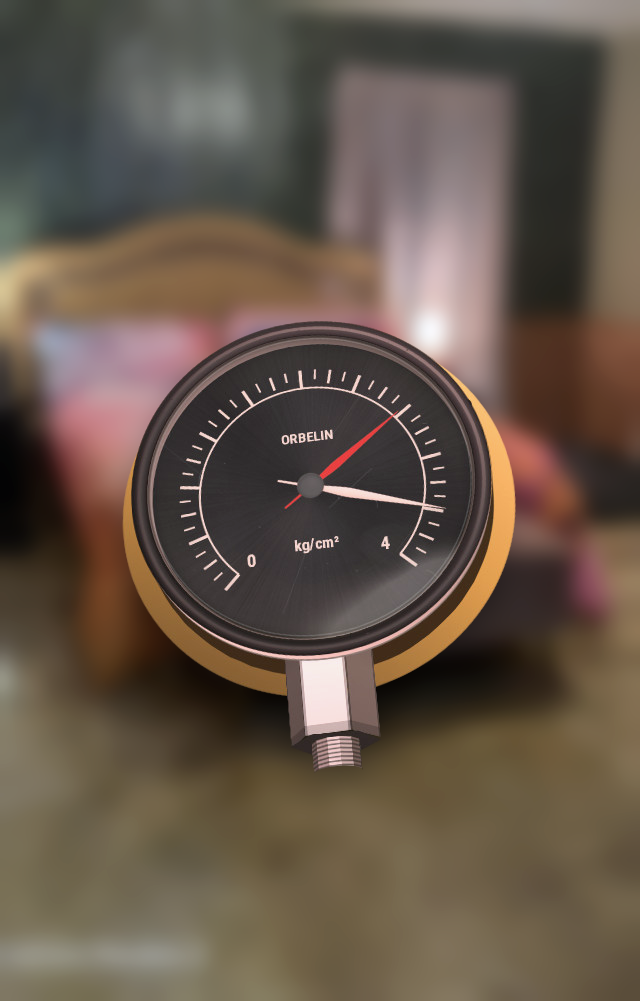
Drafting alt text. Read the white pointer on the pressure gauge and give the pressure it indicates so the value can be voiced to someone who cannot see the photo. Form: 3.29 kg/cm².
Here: 3.6 kg/cm²
